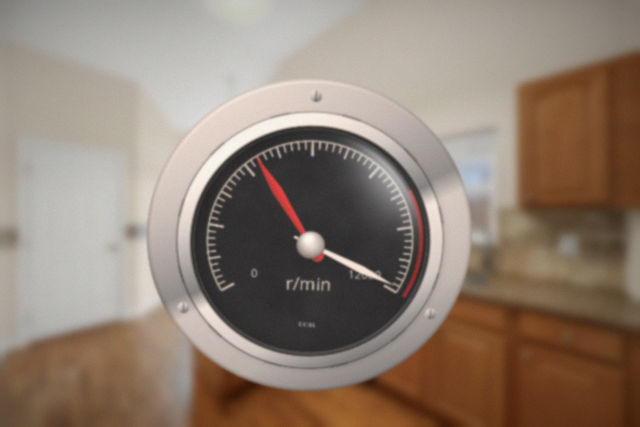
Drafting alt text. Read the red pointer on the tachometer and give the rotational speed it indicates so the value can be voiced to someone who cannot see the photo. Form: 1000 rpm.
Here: 4400 rpm
